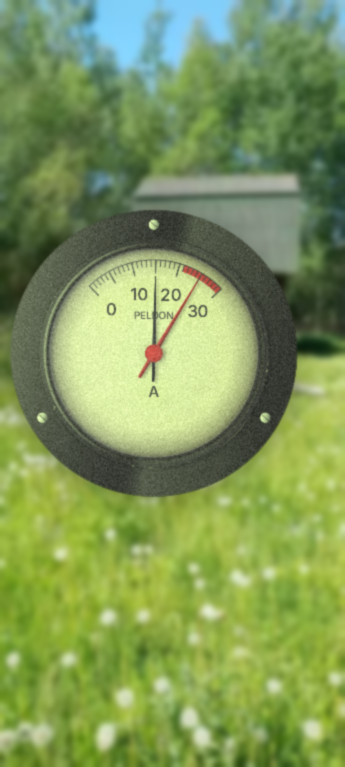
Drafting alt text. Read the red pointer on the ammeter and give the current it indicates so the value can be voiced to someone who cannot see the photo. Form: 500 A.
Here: 25 A
